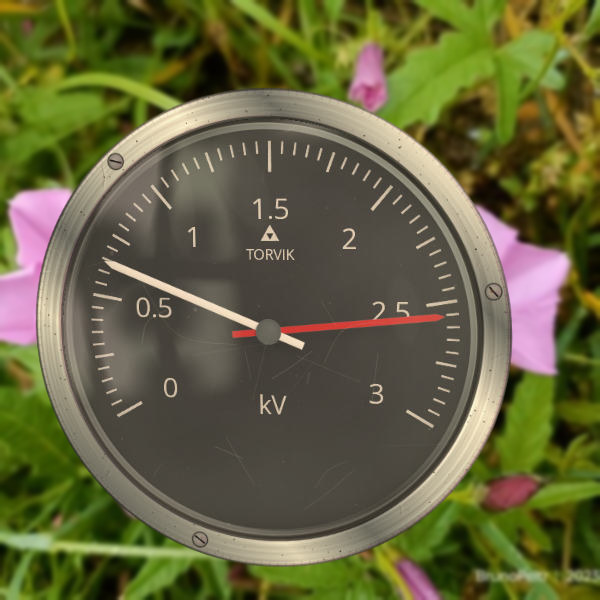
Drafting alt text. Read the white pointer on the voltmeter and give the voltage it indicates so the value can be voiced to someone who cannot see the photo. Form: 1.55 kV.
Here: 0.65 kV
